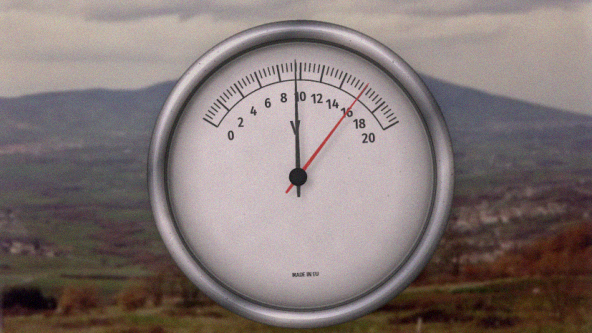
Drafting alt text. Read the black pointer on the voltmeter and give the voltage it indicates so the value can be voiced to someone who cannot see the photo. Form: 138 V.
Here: 9.6 V
